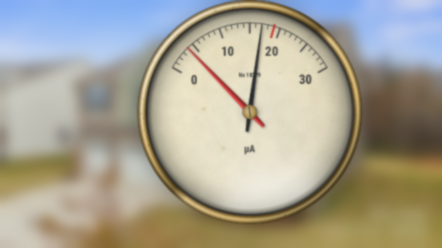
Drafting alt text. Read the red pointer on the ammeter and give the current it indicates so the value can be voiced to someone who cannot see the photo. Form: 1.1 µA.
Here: 4 µA
